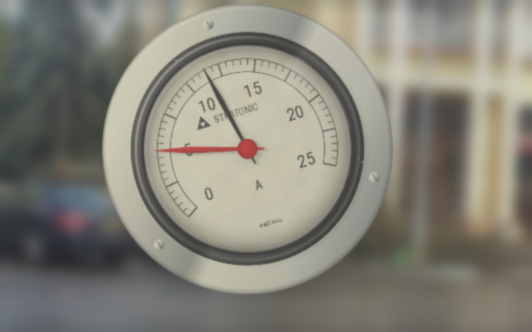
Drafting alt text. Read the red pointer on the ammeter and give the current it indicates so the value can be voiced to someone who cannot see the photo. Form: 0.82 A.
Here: 5 A
